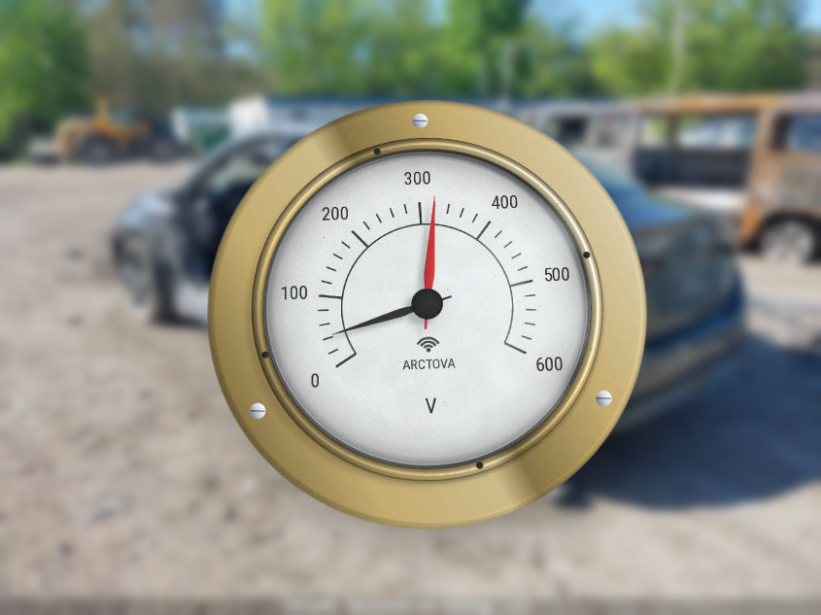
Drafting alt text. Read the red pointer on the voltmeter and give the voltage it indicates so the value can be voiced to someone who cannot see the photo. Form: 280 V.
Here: 320 V
